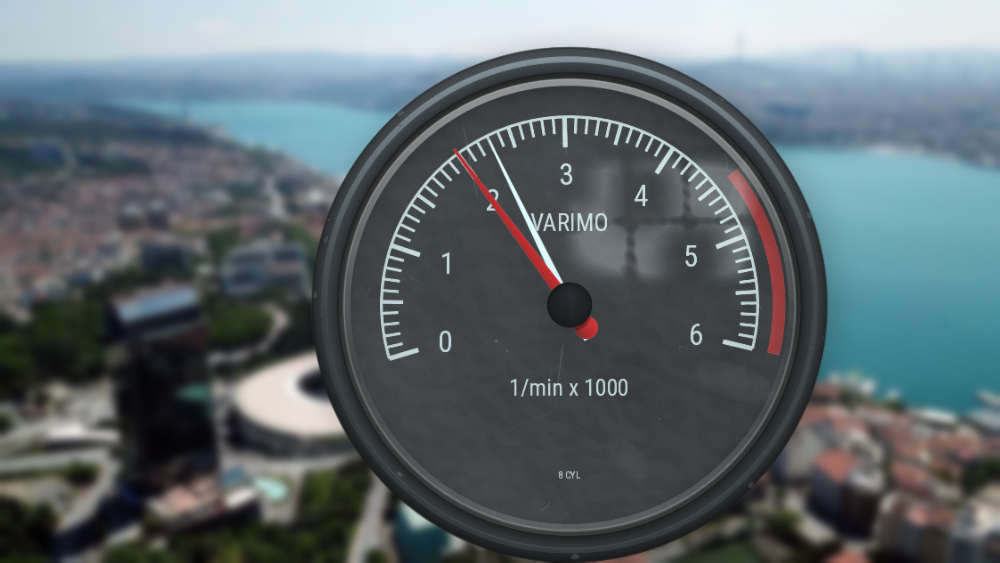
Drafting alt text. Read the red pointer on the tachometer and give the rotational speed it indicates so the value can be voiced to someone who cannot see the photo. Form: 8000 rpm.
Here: 2000 rpm
